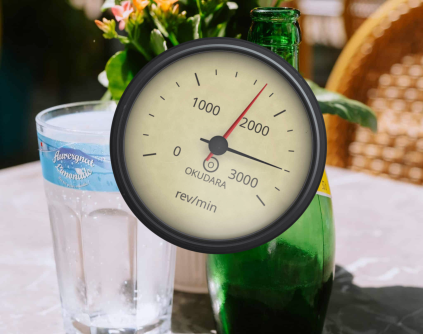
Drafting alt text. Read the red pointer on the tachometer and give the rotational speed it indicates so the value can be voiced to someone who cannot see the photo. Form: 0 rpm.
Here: 1700 rpm
